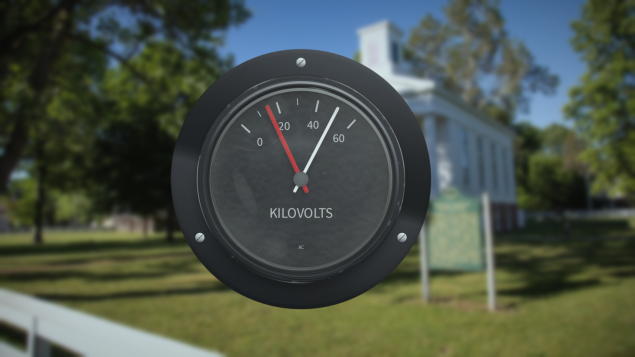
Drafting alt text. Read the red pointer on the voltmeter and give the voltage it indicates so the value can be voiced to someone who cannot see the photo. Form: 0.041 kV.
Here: 15 kV
